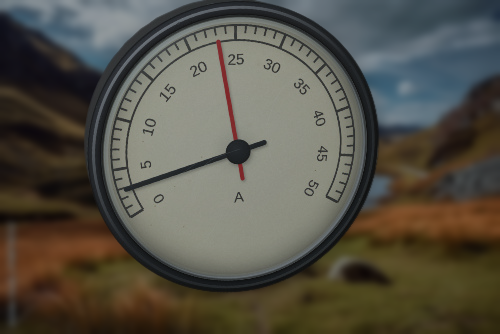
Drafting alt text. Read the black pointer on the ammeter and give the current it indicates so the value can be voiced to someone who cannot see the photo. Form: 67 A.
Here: 3 A
